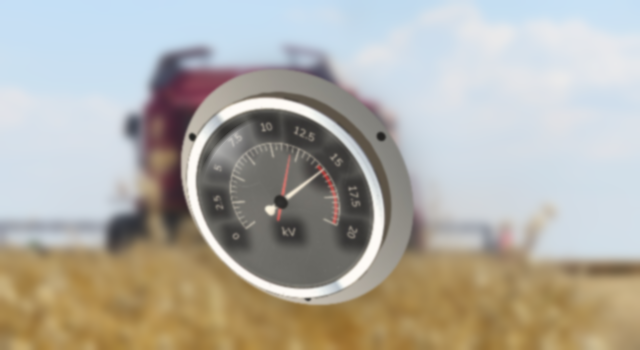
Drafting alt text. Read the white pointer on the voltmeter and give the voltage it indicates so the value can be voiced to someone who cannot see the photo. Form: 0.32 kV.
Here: 15 kV
